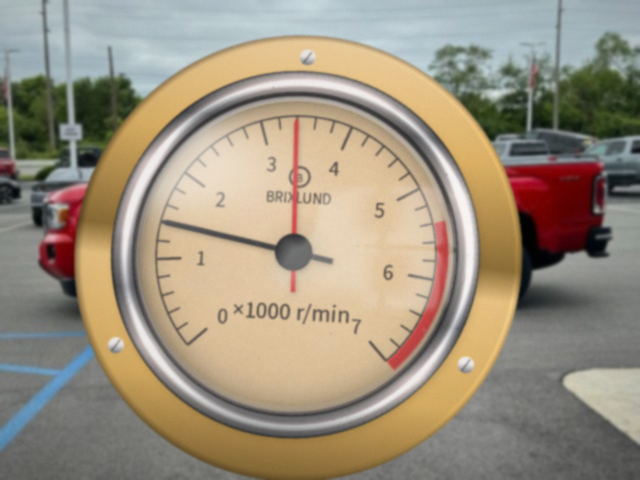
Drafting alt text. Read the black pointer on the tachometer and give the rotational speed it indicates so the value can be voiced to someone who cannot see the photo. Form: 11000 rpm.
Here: 1400 rpm
